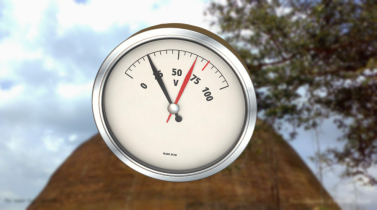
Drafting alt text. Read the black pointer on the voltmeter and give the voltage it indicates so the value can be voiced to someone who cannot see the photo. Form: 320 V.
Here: 25 V
